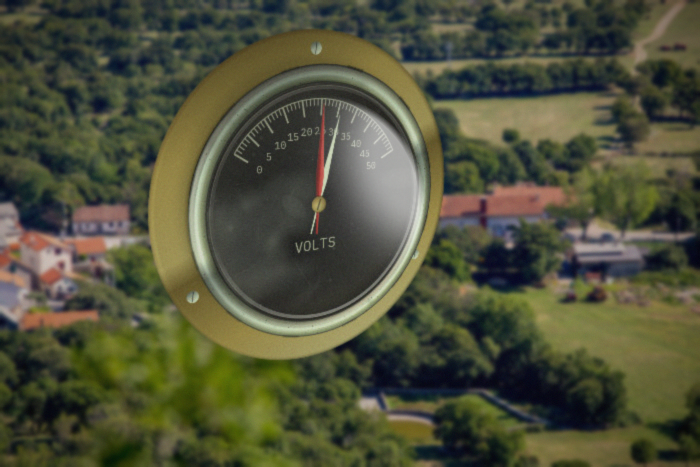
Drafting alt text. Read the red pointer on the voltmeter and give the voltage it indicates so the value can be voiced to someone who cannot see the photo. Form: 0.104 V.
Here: 25 V
